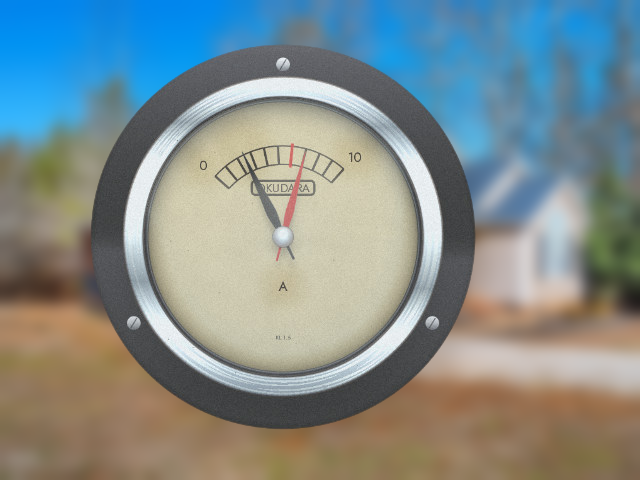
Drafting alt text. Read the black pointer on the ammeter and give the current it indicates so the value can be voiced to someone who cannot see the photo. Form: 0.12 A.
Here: 2.5 A
